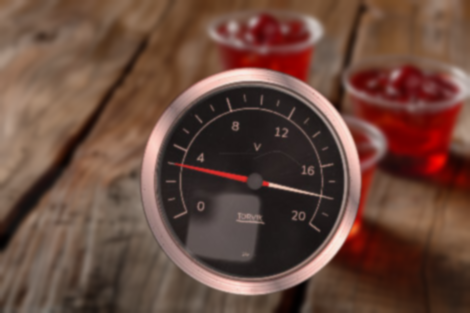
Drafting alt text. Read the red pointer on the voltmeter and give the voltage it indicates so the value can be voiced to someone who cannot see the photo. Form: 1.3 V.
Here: 3 V
